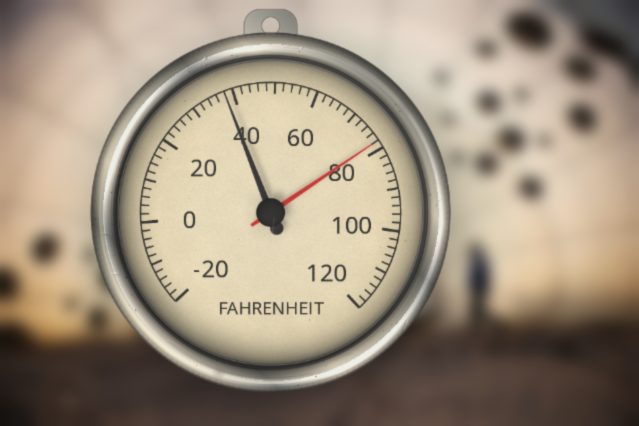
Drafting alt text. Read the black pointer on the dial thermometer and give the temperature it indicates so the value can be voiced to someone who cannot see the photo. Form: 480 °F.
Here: 38 °F
